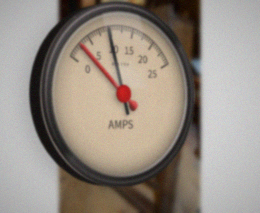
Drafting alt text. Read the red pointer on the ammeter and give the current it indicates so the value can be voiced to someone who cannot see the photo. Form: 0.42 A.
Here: 2.5 A
